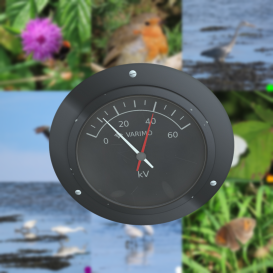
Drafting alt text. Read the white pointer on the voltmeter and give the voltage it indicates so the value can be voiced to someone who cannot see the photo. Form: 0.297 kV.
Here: 12.5 kV
